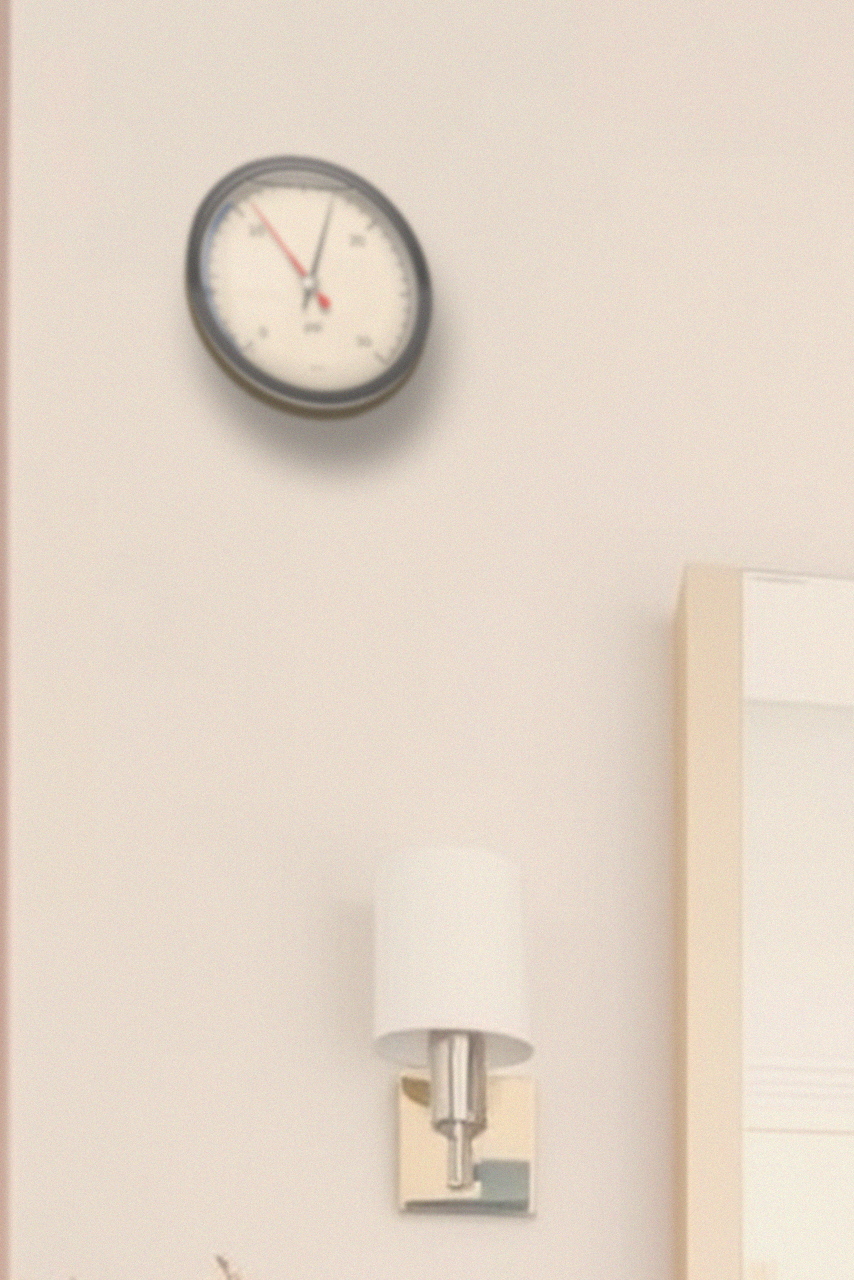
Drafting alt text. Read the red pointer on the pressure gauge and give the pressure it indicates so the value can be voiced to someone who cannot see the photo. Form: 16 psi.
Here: 11 psi
